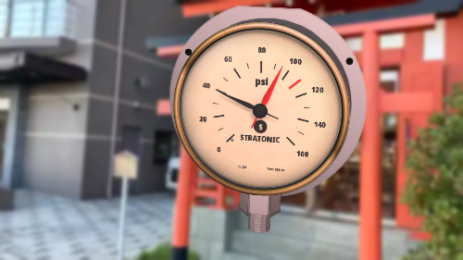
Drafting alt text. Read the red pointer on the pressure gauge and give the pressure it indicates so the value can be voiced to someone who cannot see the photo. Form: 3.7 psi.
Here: 95 psi
